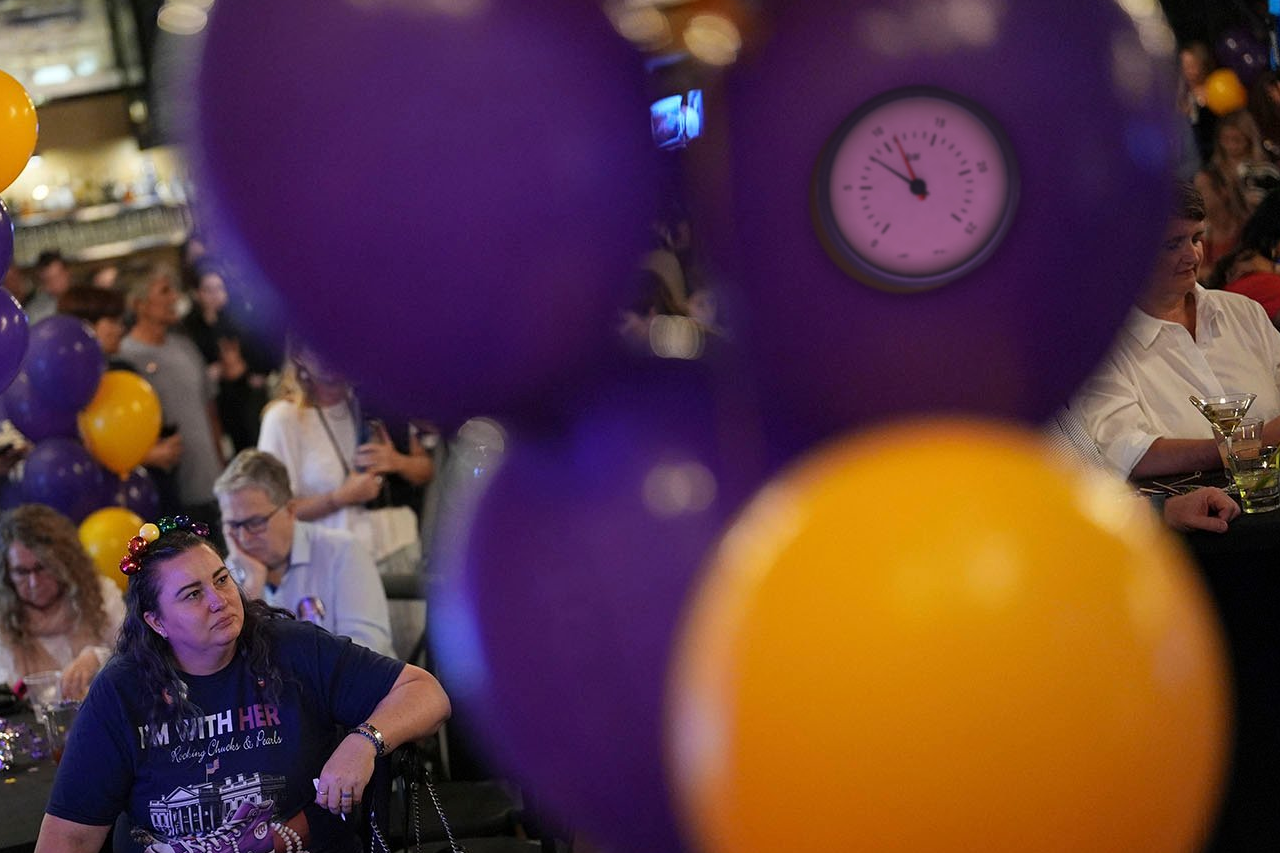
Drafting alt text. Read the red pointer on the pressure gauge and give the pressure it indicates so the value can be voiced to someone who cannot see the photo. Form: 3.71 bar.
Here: 11 bar
